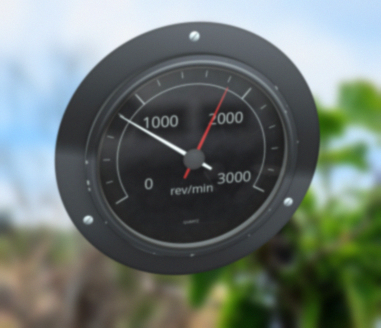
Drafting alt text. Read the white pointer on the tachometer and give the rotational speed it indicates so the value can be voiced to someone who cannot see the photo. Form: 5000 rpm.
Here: 800 rpm
